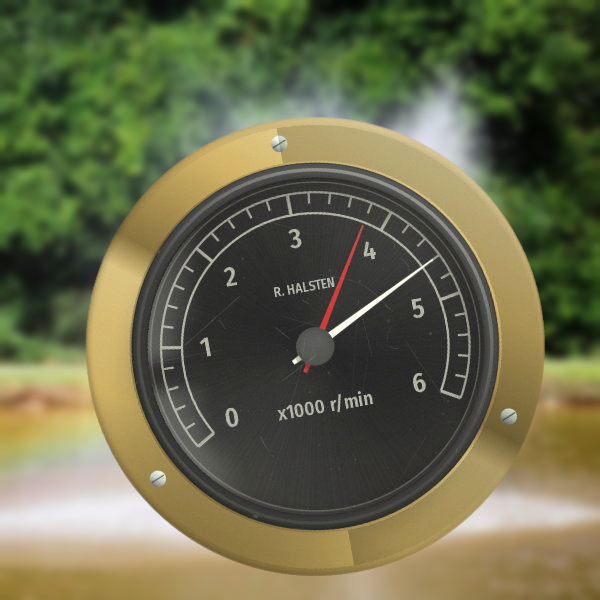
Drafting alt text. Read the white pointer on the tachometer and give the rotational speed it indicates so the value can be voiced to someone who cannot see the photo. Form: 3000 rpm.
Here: 4600 rpm
